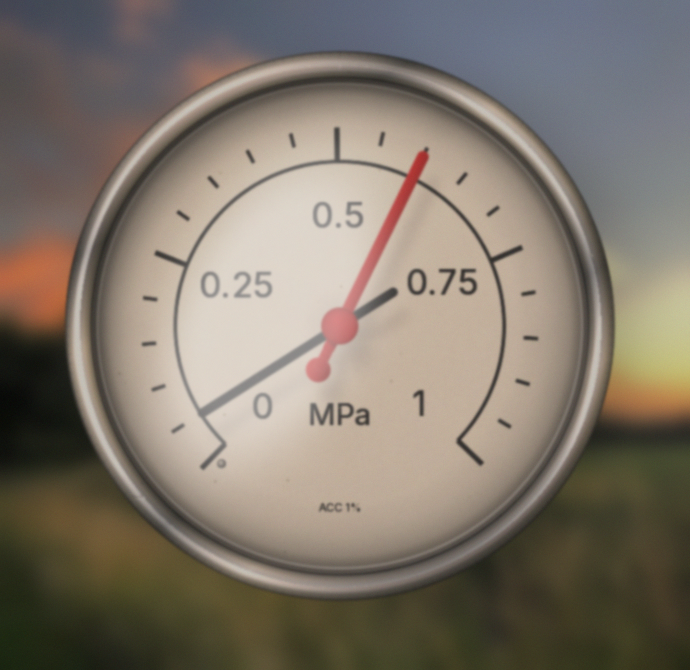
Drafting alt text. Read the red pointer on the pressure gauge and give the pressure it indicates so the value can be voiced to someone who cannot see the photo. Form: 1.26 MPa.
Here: 0.6 MPa
